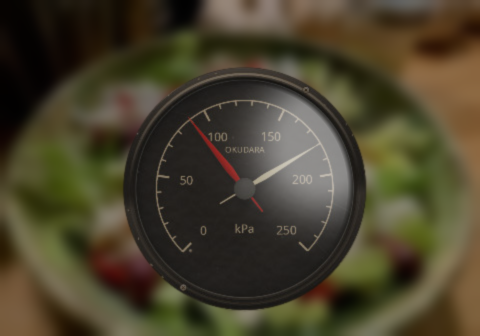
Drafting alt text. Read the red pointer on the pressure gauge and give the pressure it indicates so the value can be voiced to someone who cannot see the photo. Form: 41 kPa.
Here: 90 kPa
